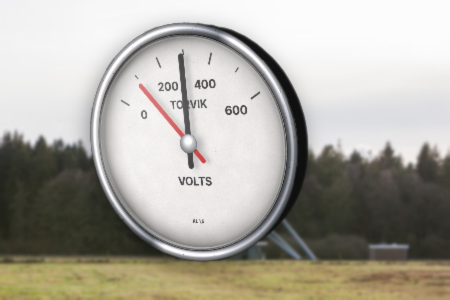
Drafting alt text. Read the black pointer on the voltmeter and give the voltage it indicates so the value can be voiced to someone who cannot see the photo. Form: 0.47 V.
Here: 300 V
